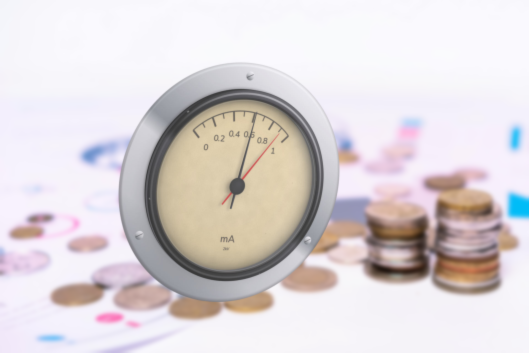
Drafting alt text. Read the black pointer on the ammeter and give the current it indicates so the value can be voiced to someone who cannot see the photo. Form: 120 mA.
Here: 0.6 mA
